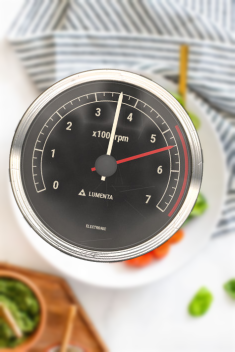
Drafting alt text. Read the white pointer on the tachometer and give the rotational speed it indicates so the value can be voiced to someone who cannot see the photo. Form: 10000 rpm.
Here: 3600 rpm
